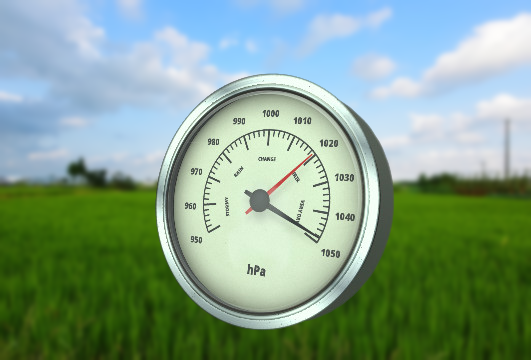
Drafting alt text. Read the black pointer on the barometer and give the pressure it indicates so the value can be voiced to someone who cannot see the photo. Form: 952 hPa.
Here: 1048 hPa
